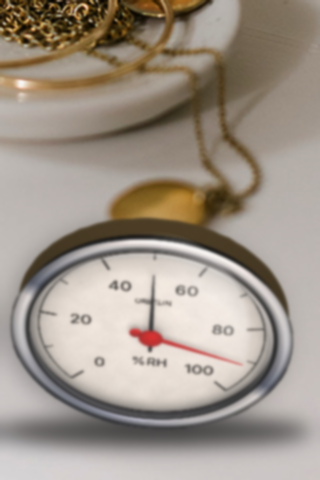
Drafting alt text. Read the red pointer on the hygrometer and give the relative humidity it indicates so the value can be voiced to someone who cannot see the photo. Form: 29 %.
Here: 90 %
